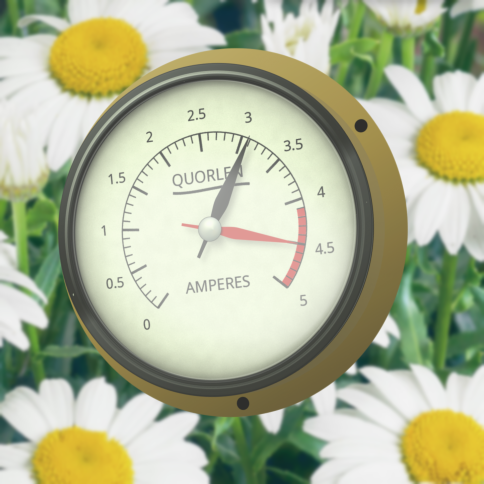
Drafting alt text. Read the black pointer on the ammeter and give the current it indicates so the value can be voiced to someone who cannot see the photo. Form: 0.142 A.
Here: 3.1 A
